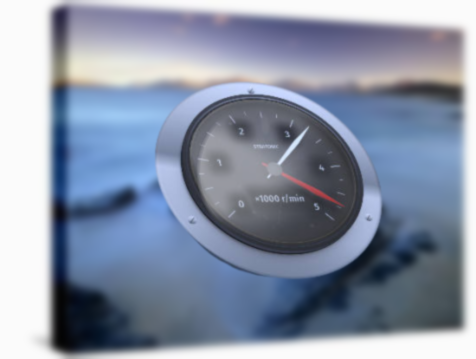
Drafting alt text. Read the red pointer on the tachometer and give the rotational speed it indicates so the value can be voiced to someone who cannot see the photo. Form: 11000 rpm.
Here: 4750 rpm
